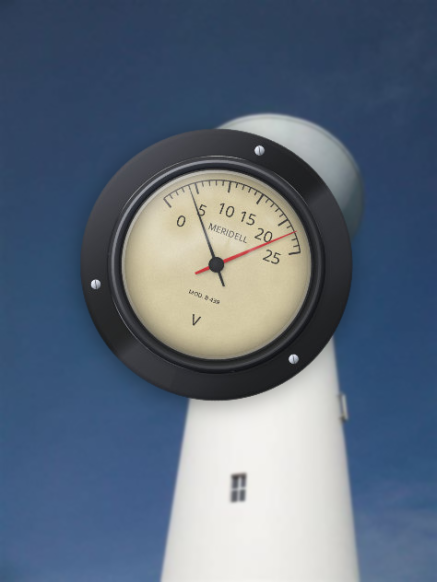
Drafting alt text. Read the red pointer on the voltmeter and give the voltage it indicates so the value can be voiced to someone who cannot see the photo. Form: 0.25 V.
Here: 22 V
